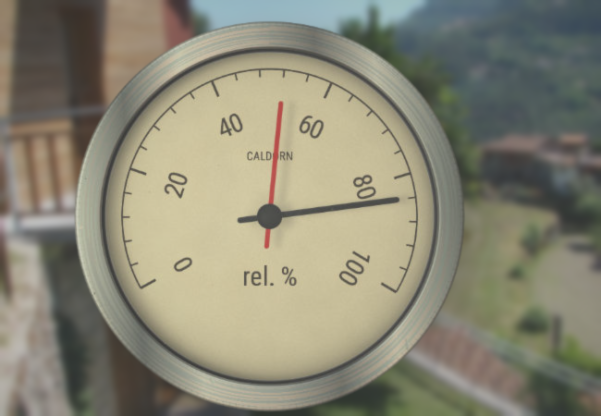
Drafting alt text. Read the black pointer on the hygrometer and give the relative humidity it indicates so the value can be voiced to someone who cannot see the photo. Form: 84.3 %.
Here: 84 %
